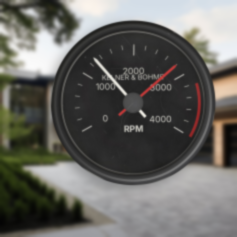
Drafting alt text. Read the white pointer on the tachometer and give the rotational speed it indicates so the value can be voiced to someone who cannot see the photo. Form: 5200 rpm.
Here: 1300 rpm
